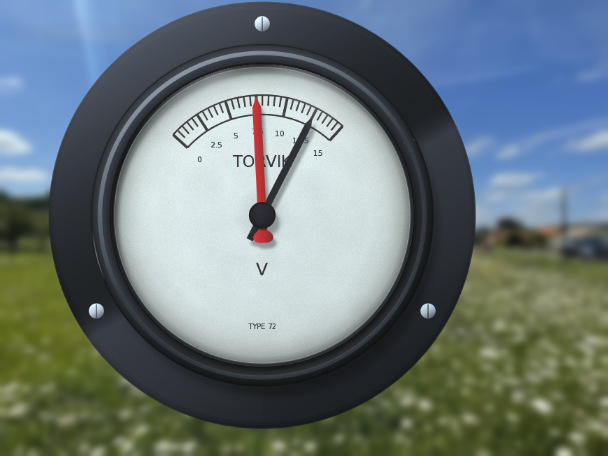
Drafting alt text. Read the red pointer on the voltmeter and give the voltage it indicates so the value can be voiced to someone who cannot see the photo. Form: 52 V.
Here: 7.5 V
